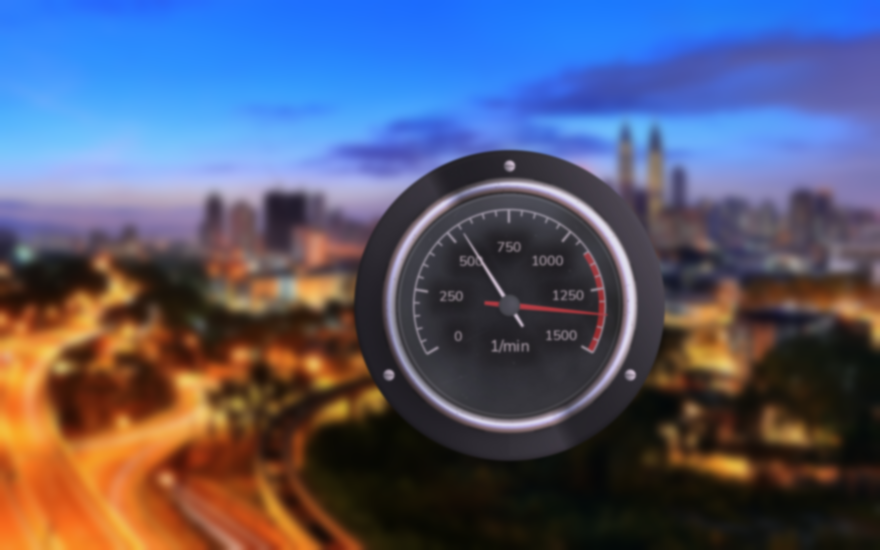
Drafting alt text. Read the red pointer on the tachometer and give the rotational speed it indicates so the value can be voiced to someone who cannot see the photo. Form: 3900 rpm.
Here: 1350 rpm
